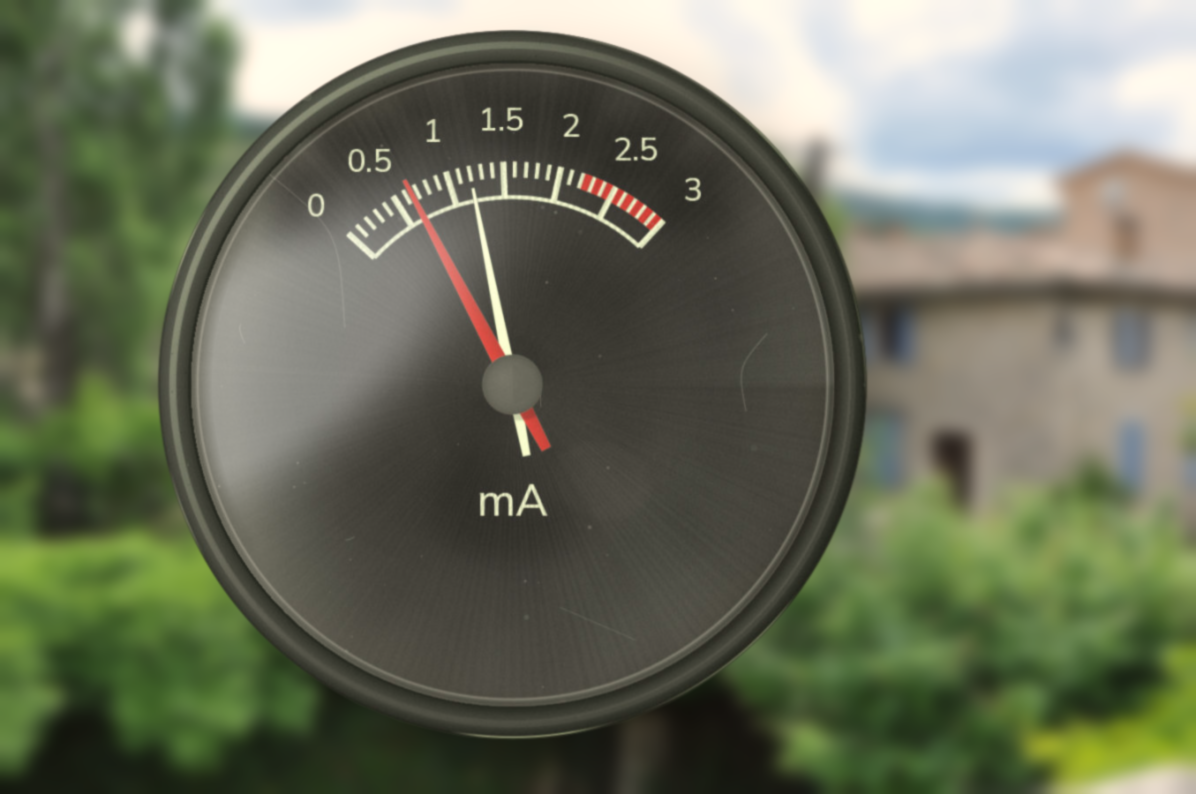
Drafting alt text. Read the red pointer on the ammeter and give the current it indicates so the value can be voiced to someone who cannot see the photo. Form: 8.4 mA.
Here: 0.65 mA
